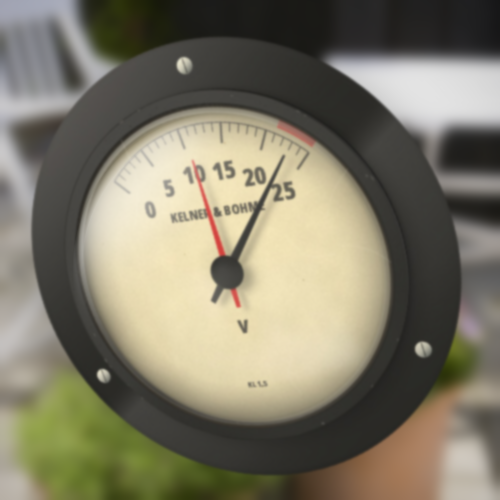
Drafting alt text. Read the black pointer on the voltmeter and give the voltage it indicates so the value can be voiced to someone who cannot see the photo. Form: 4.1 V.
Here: 23 V
